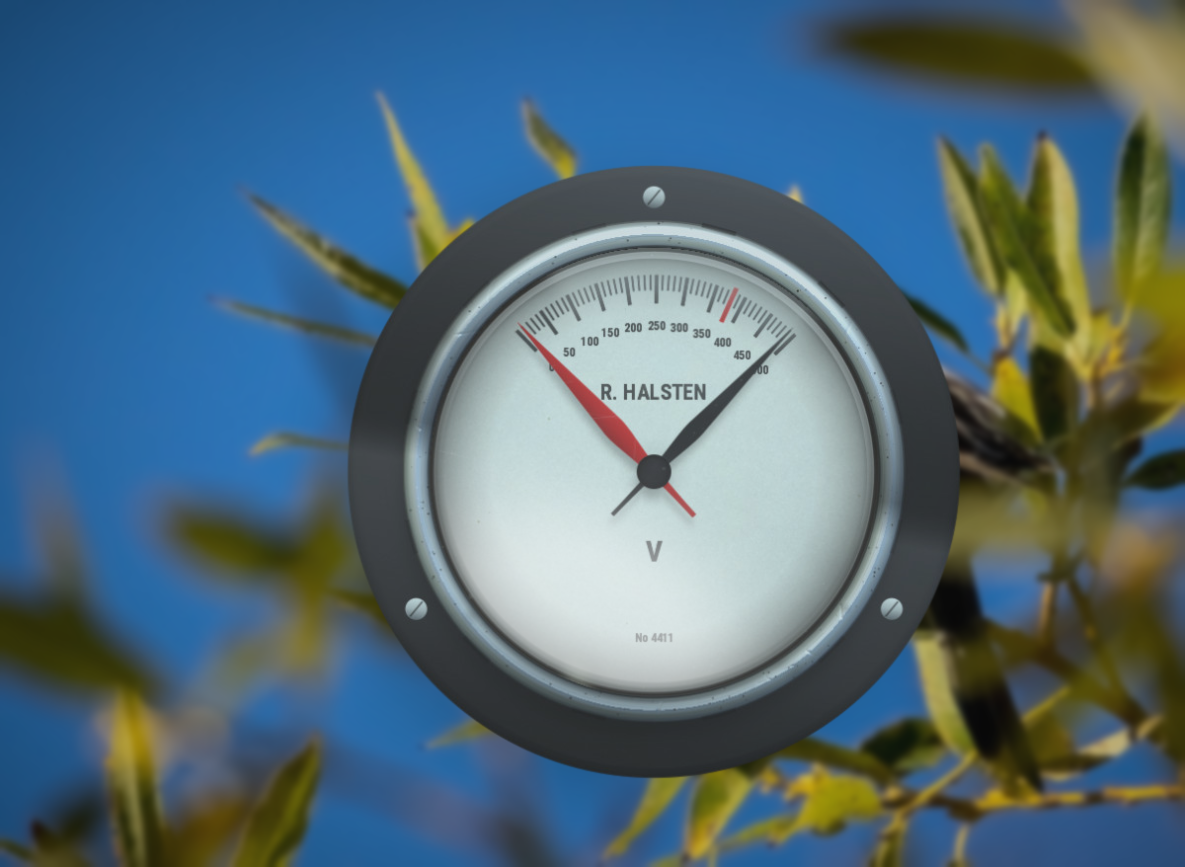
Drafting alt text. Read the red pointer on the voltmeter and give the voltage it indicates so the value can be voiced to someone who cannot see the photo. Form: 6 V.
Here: 10 V
